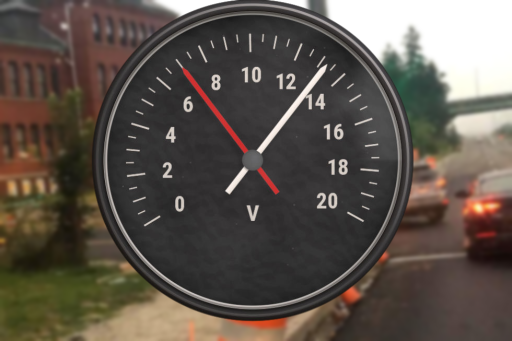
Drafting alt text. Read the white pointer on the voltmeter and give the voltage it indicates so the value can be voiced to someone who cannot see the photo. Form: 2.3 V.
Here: 13.25 V
